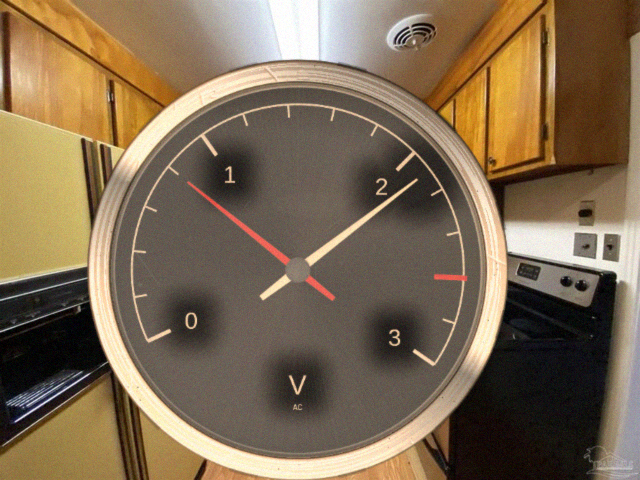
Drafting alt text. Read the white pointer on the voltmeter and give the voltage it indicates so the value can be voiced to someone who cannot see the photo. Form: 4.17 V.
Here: 2.1 V
